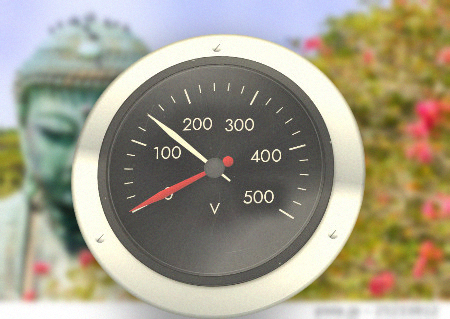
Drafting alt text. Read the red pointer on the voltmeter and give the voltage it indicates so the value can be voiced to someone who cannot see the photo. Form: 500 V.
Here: 0 V
